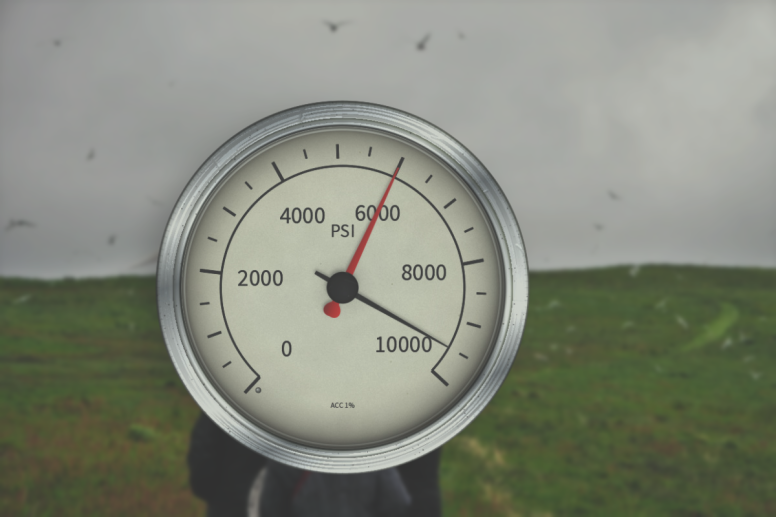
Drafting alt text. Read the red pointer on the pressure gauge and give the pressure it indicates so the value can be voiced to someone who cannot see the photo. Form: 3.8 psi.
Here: 6000 psi
